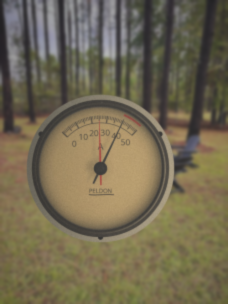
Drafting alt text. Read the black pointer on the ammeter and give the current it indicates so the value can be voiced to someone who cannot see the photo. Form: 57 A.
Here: 40 A
